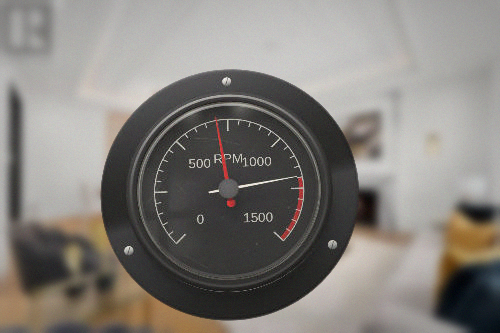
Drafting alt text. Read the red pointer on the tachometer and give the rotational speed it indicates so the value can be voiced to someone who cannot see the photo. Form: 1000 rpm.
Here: 700 rpm
